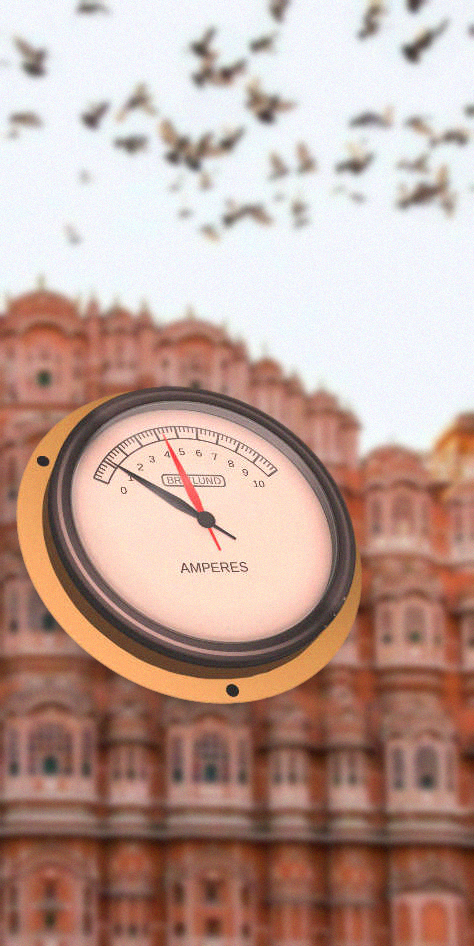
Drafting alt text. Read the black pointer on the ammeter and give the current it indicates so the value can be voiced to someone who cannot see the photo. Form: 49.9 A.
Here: 1 A
